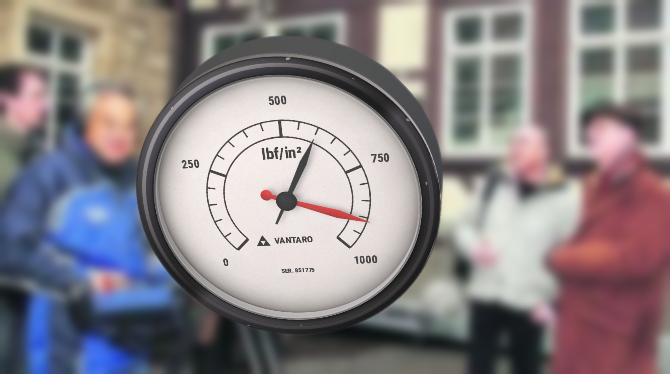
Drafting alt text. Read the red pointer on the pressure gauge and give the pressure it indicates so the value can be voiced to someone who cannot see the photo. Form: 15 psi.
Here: 900 psi
